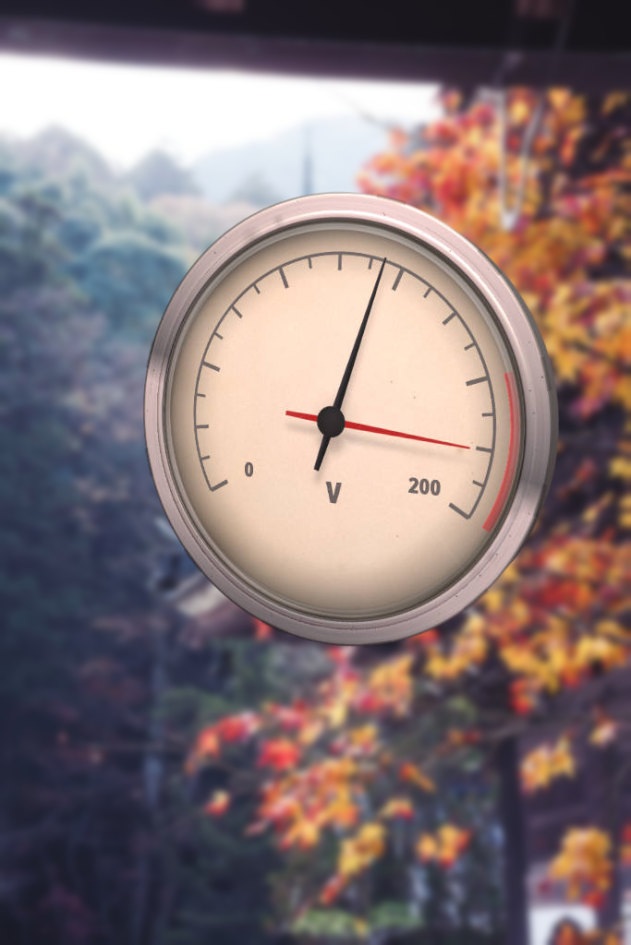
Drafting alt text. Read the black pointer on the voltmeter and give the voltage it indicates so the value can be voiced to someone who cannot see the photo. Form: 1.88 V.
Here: 115 V
